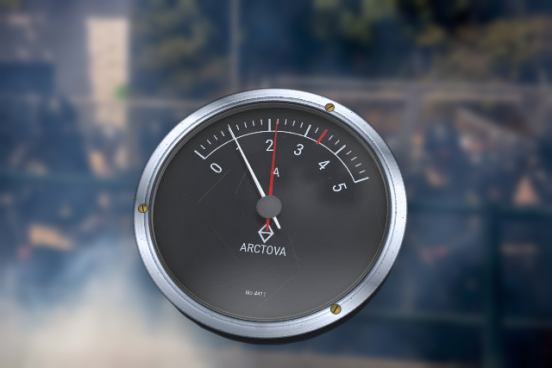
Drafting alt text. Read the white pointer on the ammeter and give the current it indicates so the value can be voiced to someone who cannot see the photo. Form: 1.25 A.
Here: 1 A
